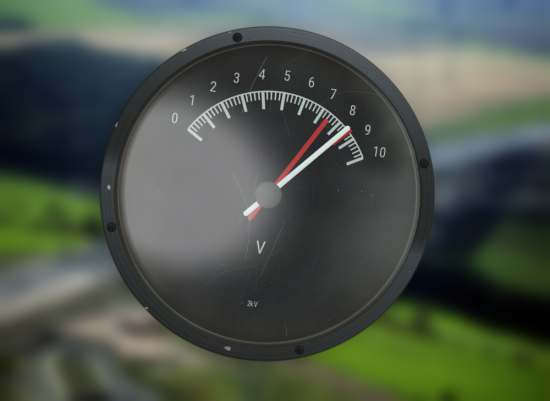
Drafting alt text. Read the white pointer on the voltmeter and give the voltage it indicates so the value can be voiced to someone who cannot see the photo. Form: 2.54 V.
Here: 8.4 V
